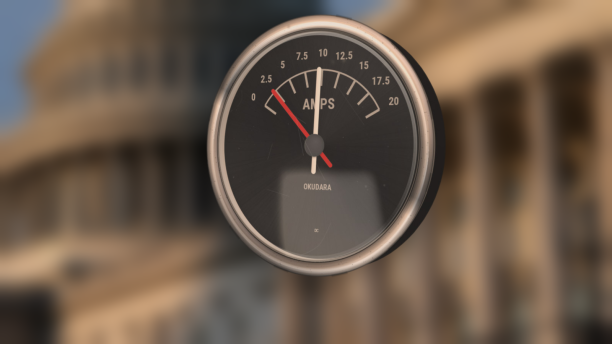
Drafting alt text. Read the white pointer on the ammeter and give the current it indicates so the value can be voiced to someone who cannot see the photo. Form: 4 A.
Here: 10 A
